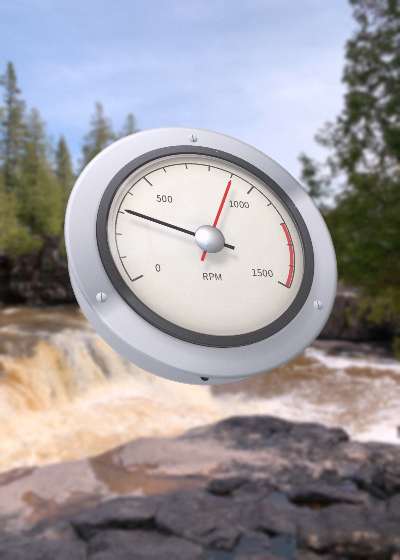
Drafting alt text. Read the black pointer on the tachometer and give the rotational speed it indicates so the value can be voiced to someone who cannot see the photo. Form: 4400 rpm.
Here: 300 rpm
